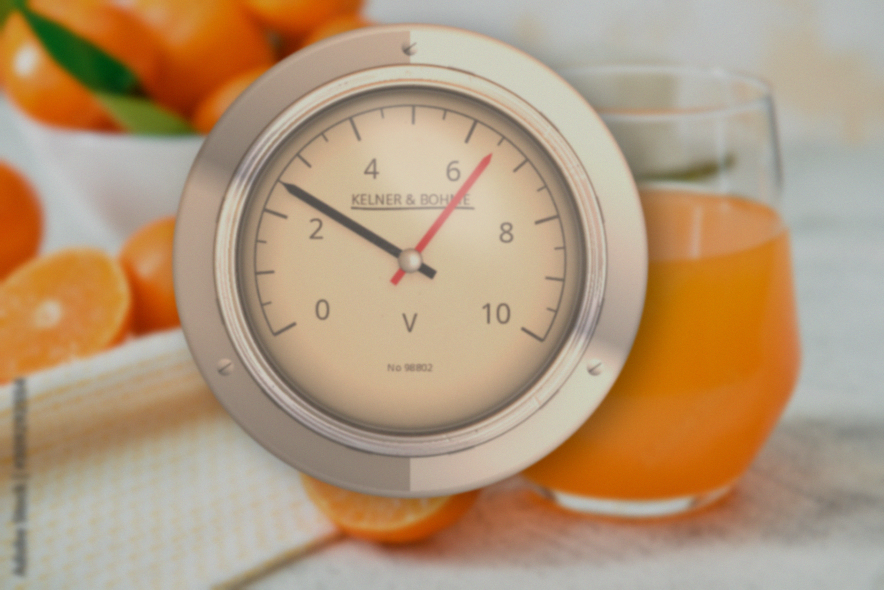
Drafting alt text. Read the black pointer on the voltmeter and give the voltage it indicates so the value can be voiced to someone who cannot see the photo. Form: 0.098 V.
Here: 2.5 V
